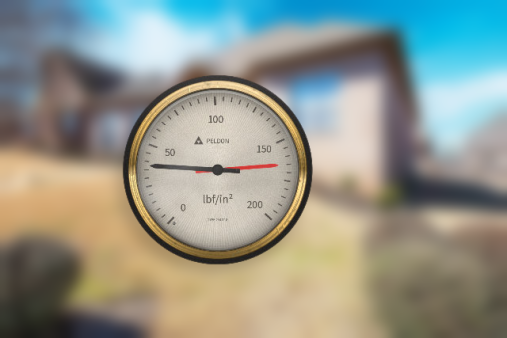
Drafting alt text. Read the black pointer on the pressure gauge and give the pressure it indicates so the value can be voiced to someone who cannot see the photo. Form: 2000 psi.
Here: 37.5 psi
